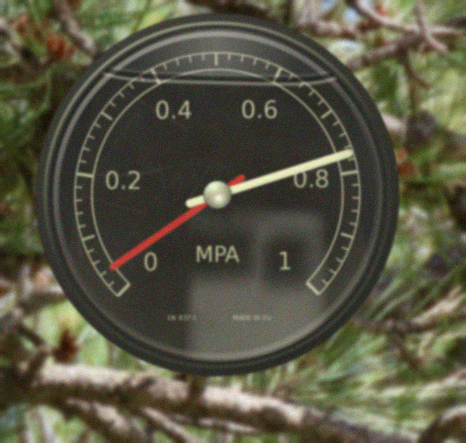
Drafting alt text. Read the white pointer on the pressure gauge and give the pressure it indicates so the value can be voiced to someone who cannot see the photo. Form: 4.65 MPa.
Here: 0.77 MPa
